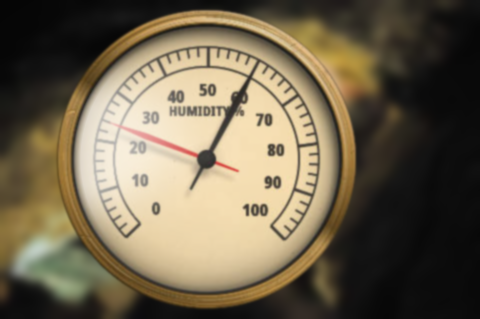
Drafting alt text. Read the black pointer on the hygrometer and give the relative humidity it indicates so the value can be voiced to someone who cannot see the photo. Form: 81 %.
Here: 60 %
